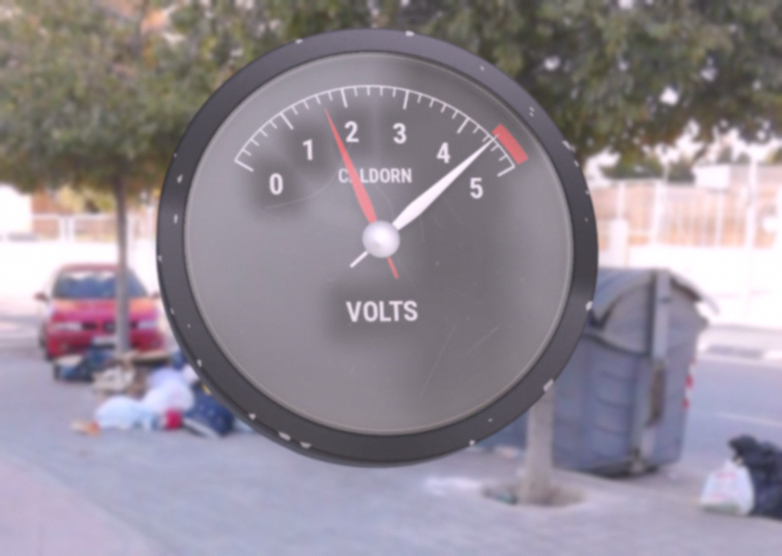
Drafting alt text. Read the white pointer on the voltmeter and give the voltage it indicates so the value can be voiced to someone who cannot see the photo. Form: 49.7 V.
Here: 4.5 V
